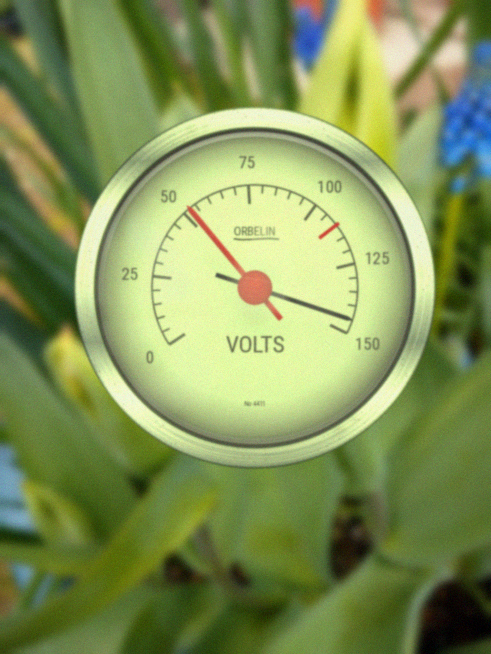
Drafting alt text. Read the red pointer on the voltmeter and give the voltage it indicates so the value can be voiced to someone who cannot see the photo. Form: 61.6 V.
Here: 52.5 V
